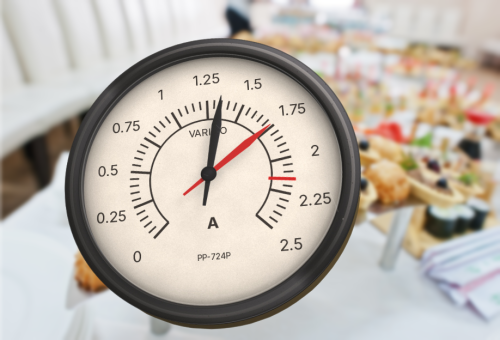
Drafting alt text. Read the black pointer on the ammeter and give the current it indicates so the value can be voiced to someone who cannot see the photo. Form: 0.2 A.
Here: 1.35 A
